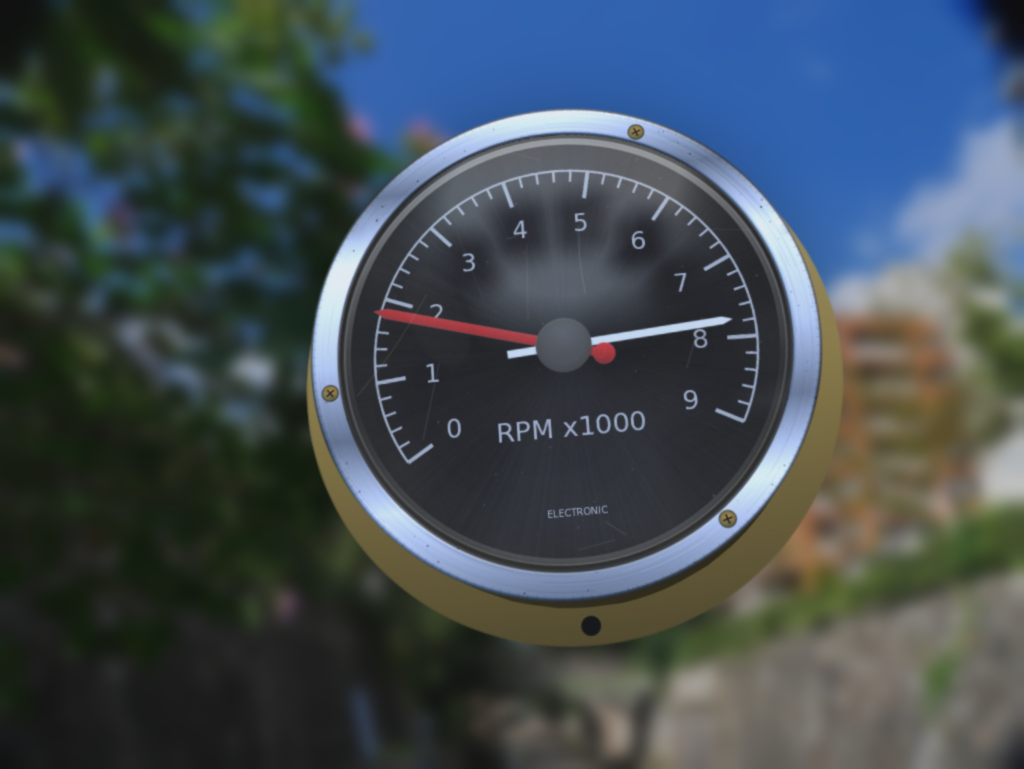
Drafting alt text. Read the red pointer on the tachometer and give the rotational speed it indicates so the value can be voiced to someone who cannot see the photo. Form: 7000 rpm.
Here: 1800 rpm
